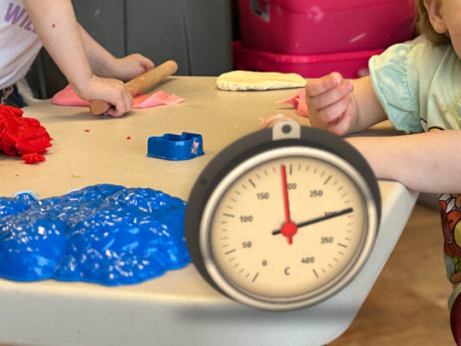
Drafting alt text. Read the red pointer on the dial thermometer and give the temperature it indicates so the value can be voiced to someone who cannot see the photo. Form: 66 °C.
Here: 190 °C
